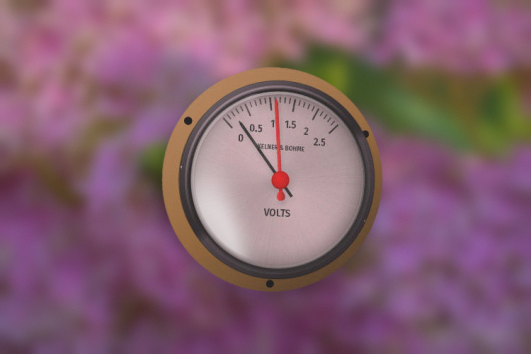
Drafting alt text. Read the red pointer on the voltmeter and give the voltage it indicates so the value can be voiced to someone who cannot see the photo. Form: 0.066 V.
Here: 1.1 V
